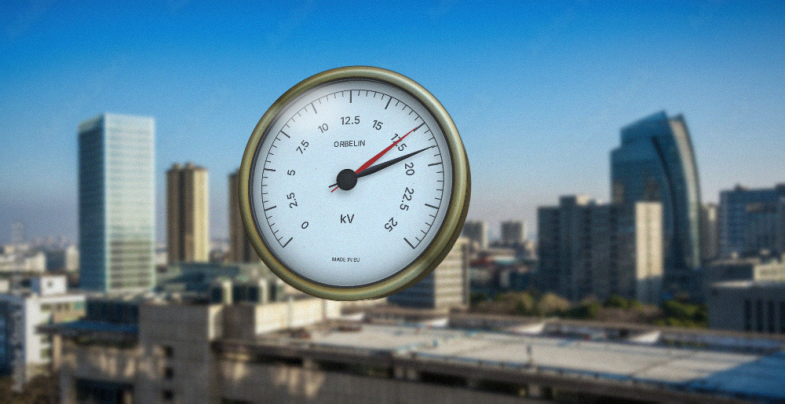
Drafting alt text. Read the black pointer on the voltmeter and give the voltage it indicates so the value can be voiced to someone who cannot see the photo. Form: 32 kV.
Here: 19 kV
